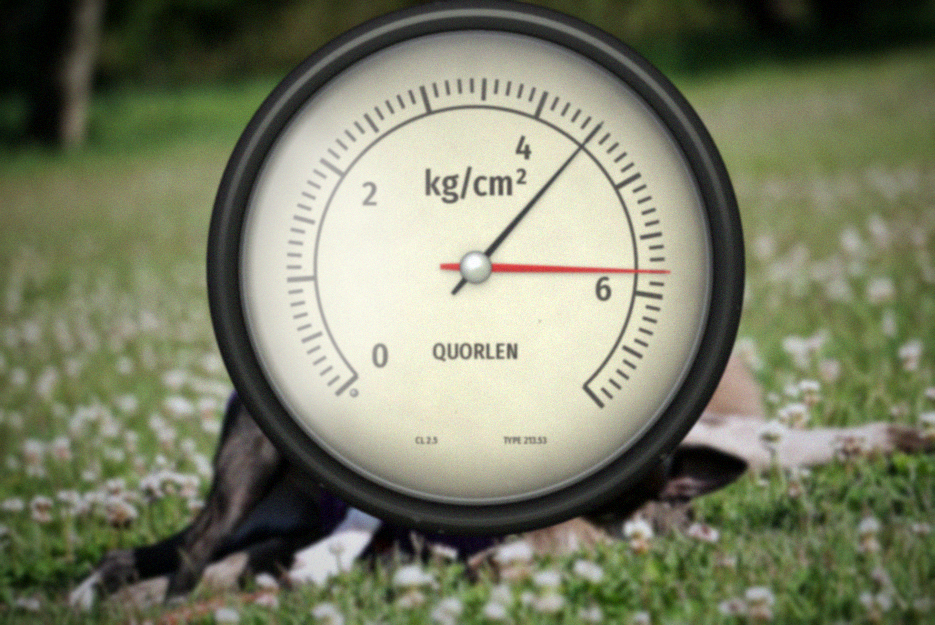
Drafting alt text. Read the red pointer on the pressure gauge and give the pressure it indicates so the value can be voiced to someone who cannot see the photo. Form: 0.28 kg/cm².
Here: 5.8 kg/cm²
